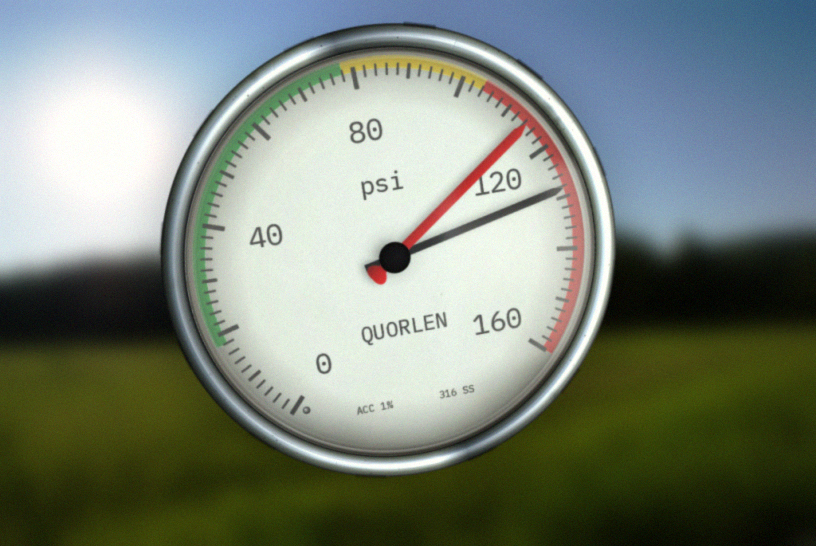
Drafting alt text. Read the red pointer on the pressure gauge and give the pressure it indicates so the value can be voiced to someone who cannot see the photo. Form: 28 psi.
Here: 114 psi
